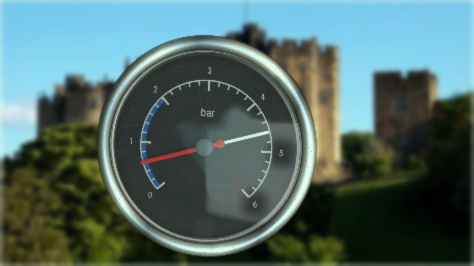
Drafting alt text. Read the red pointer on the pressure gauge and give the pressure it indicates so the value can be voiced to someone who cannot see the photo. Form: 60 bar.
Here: 0.6 bar
